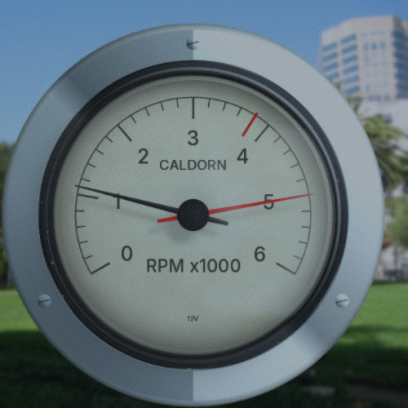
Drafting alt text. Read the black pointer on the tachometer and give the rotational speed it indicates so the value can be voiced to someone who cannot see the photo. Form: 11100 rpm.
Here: 1100 rpm
